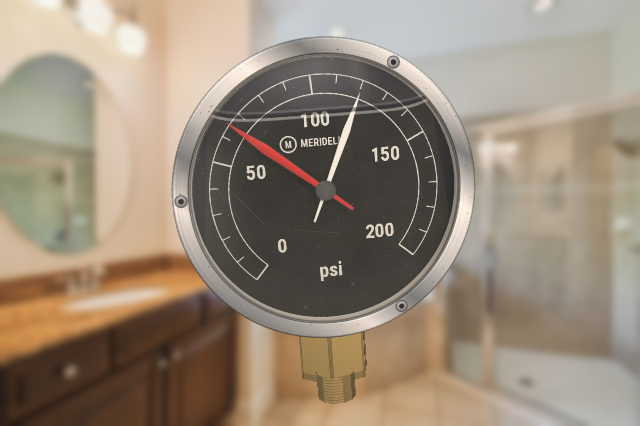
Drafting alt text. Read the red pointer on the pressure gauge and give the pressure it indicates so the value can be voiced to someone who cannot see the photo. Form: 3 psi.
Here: 65 psi
